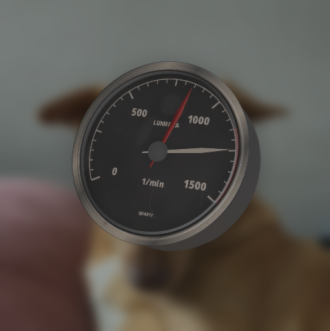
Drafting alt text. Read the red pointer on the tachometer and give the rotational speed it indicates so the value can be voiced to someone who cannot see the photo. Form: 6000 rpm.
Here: 850 rpm
